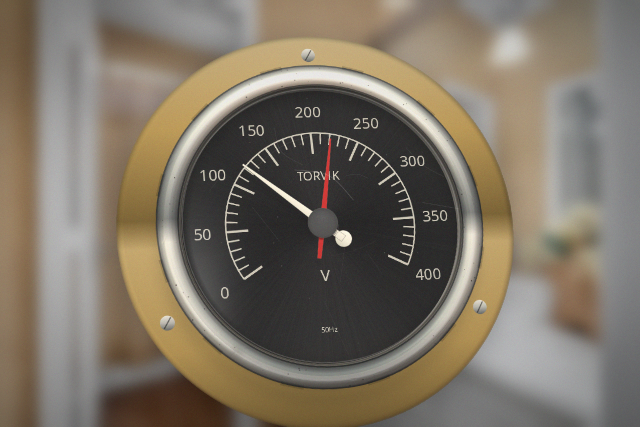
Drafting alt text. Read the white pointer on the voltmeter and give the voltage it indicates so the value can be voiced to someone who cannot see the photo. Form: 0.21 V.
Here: 120 V
